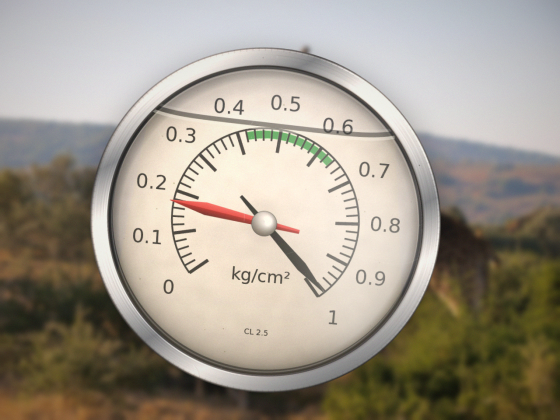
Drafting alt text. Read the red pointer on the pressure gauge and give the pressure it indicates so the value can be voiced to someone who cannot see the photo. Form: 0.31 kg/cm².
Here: 0.18 kg/cm²
